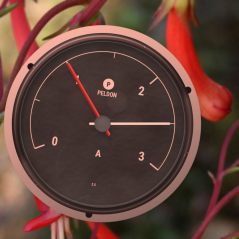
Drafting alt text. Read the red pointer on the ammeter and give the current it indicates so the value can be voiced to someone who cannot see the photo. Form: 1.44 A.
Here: 1 A
